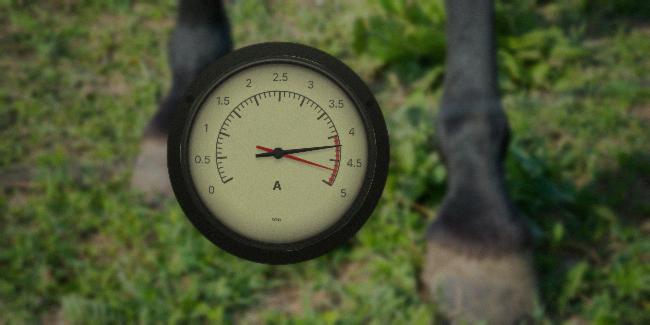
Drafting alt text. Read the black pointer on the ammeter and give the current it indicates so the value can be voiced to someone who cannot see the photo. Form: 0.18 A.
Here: 4.2 A
